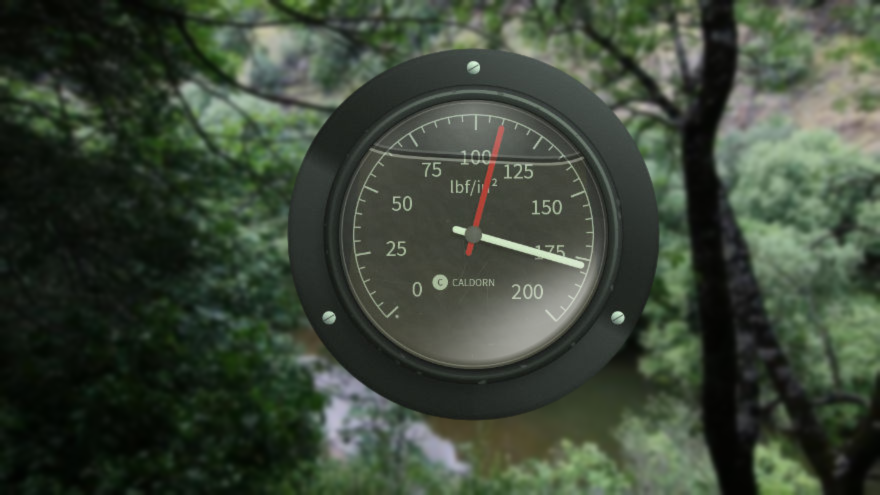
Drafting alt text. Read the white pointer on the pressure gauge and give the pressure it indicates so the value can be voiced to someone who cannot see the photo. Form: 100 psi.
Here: 177.5 psi
